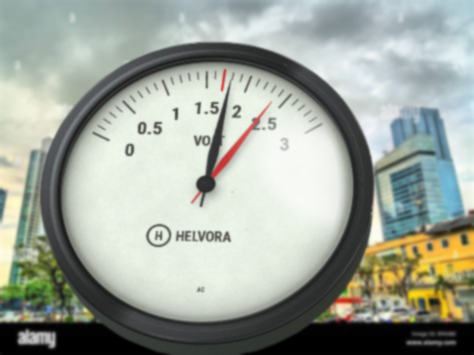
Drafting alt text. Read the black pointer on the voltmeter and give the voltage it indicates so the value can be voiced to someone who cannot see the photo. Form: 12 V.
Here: 1.8 V
